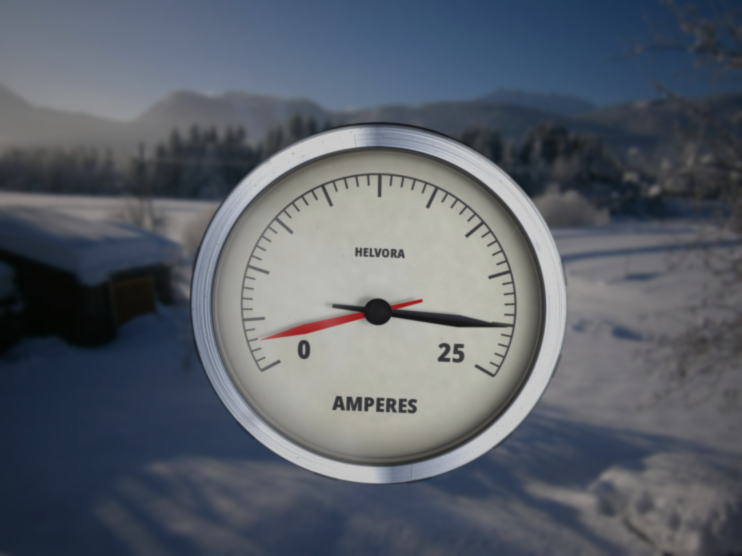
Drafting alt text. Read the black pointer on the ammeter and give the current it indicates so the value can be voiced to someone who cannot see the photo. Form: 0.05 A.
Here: 22.5 A
